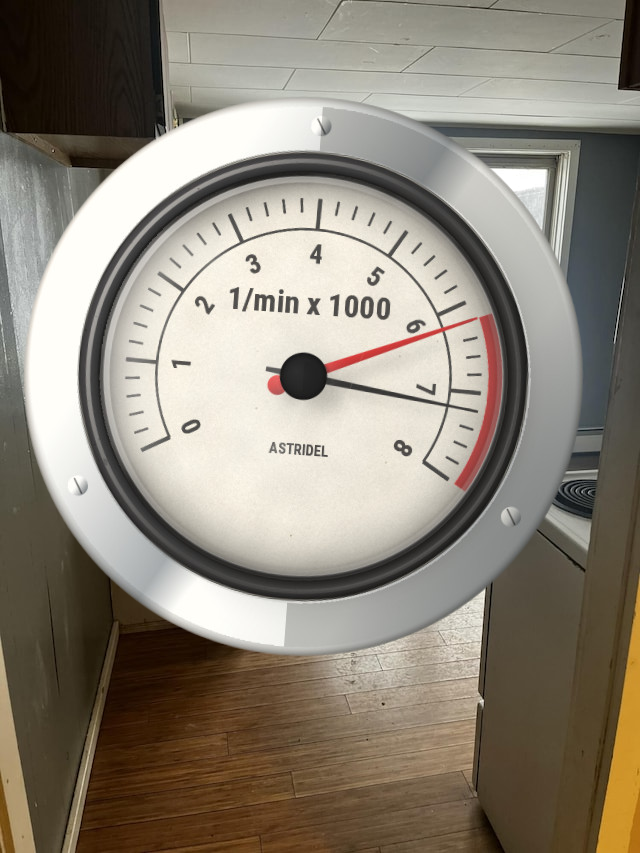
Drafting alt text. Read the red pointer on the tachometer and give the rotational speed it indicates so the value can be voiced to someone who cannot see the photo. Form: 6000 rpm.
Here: 6200 rpm
